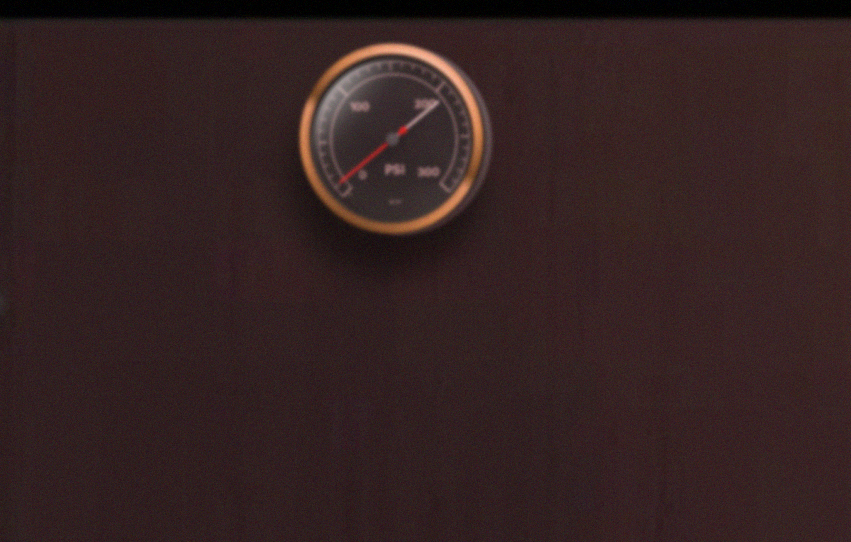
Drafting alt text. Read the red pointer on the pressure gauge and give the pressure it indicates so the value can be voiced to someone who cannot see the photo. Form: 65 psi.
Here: 10 psi
